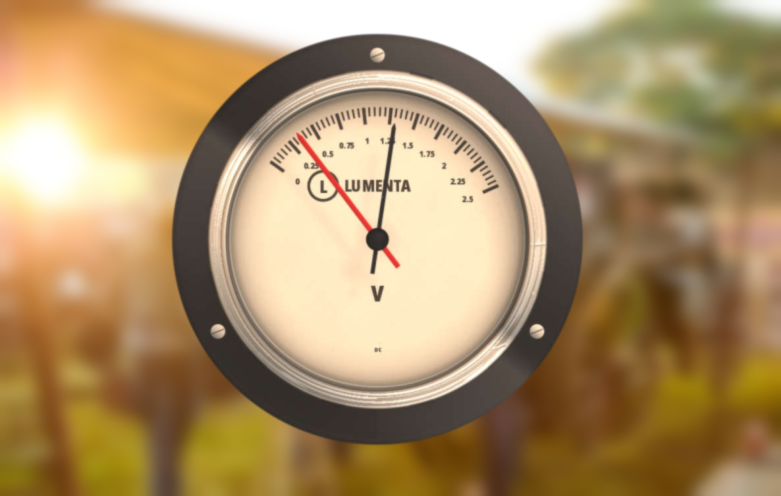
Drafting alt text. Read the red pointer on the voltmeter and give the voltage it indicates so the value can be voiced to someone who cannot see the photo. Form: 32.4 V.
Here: 0.35 V
